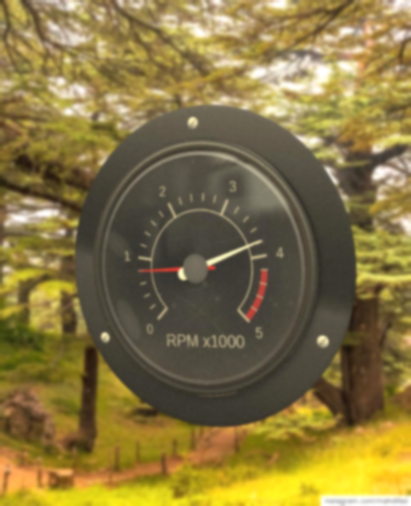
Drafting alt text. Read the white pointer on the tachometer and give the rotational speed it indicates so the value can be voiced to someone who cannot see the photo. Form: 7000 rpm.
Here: 3800 rpm
